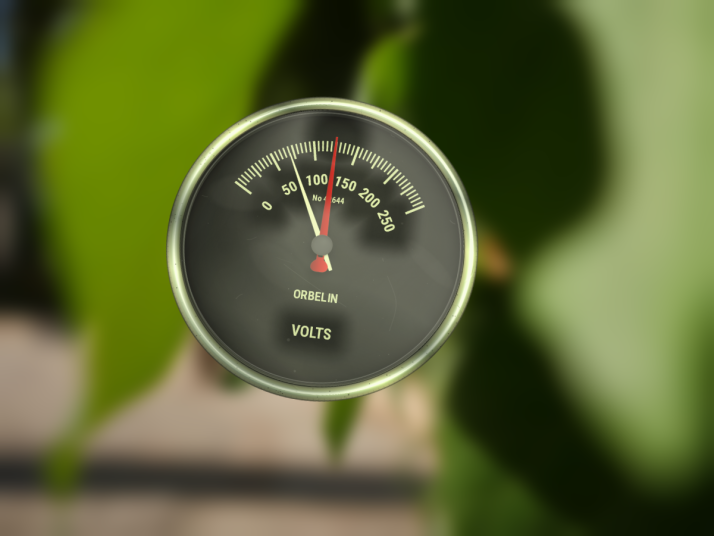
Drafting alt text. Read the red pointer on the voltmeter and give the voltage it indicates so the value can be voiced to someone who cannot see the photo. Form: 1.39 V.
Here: 125 V
